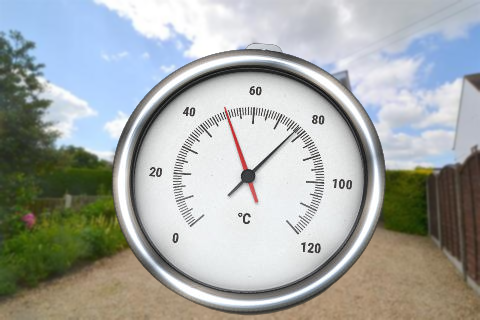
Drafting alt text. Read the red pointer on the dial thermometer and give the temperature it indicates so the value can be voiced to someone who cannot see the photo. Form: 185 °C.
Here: 50 °C
